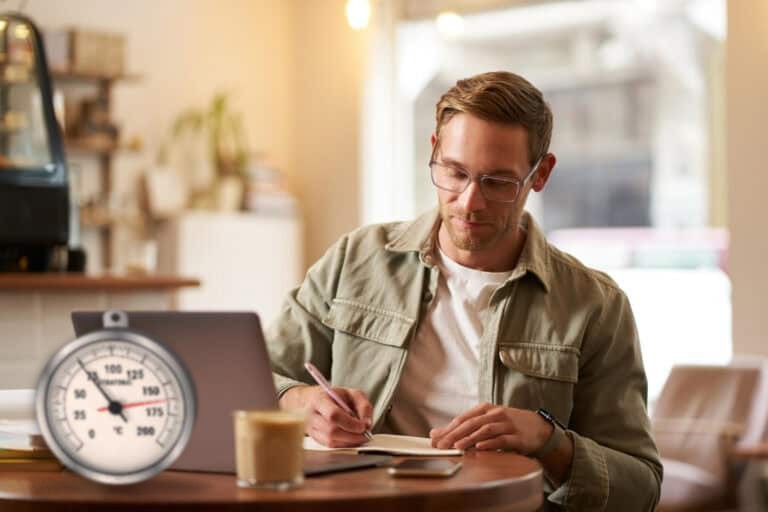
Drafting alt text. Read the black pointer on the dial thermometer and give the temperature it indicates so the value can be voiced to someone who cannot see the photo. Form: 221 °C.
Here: 75 °C
